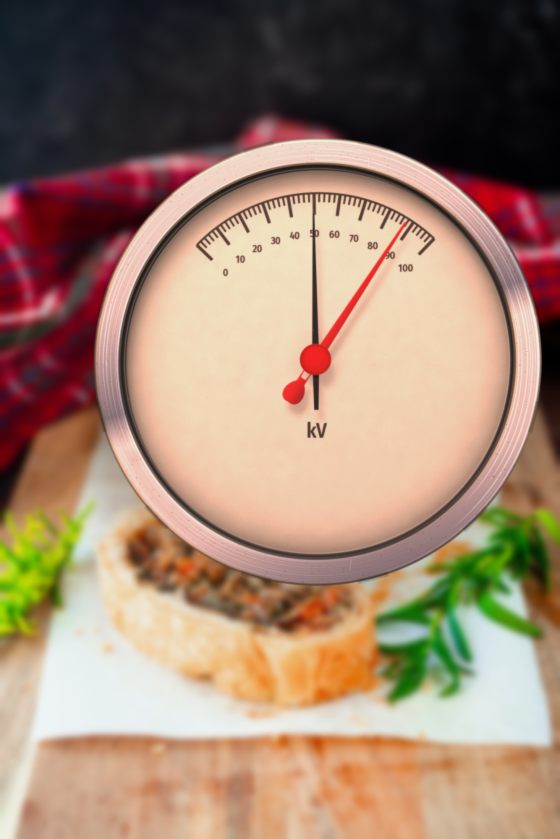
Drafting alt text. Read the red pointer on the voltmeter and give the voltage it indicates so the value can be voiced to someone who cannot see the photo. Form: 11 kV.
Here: 88 kV
